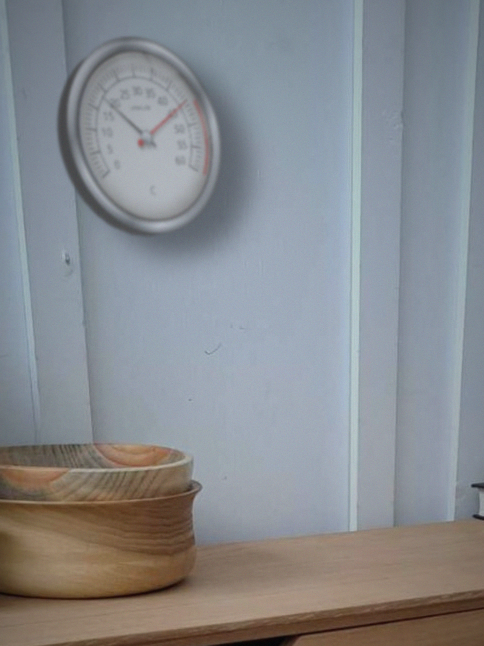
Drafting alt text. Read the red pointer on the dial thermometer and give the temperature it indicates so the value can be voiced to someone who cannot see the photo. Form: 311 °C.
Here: 45 °C
